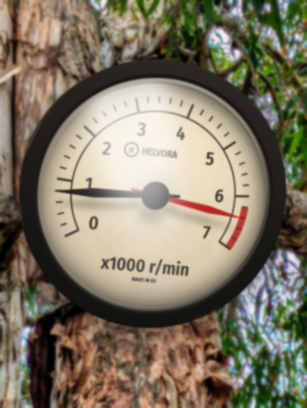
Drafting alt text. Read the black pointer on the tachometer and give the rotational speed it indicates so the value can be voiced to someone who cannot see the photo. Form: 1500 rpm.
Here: 800 rpm
